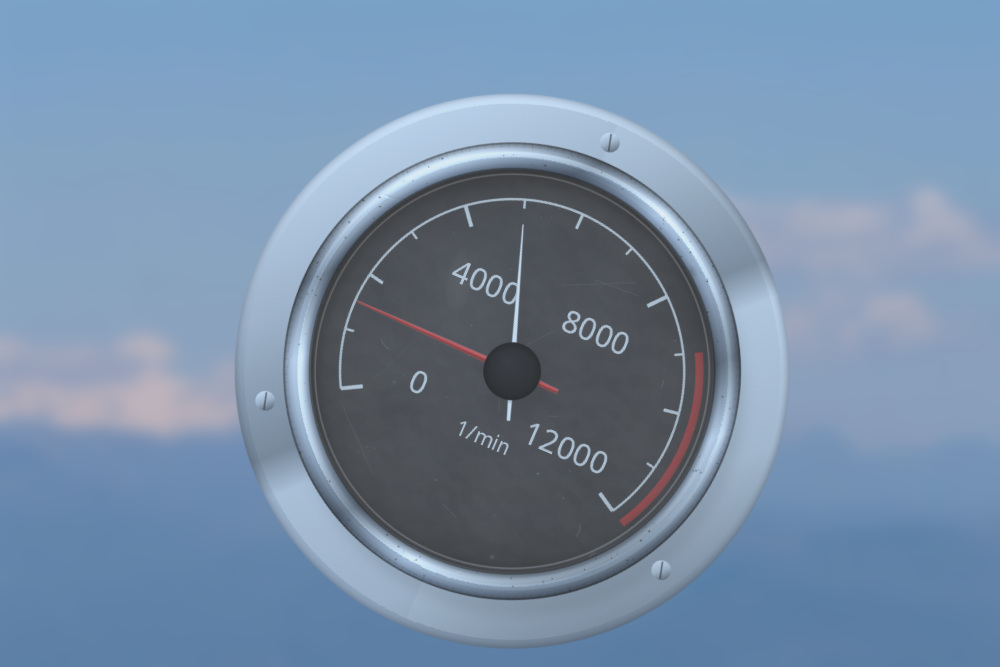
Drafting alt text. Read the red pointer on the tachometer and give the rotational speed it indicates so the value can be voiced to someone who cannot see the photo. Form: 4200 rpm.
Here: 1500 rpm
